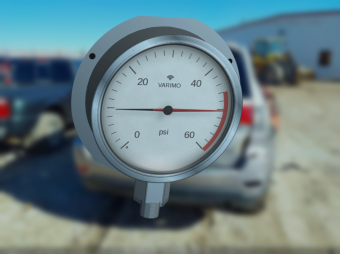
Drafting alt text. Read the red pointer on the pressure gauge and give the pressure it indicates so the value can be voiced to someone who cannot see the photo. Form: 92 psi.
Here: 50 psi
